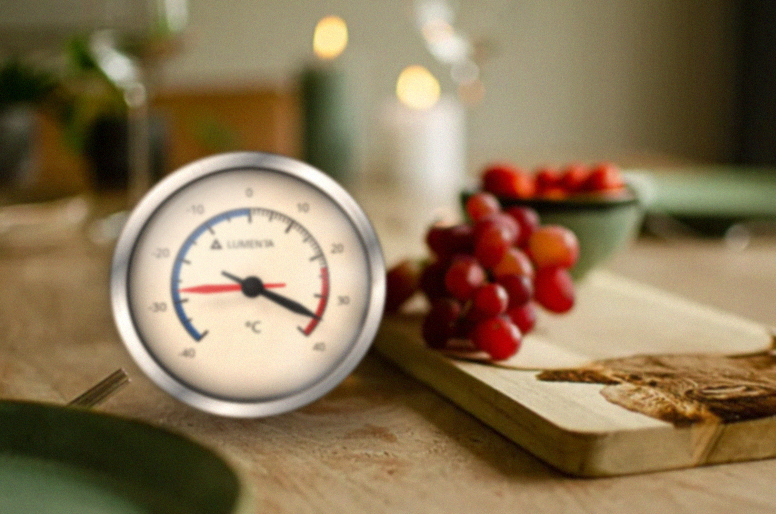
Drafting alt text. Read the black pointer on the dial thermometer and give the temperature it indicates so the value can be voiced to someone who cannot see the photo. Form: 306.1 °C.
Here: 35 °C
